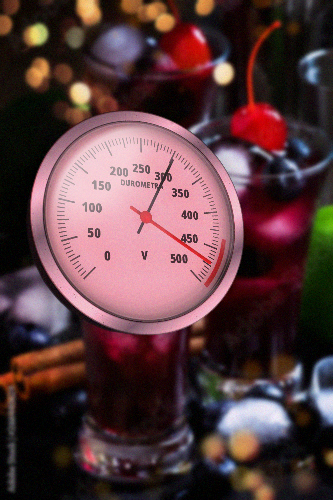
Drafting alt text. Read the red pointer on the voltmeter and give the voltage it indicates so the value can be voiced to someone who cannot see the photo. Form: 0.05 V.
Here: 475 V
